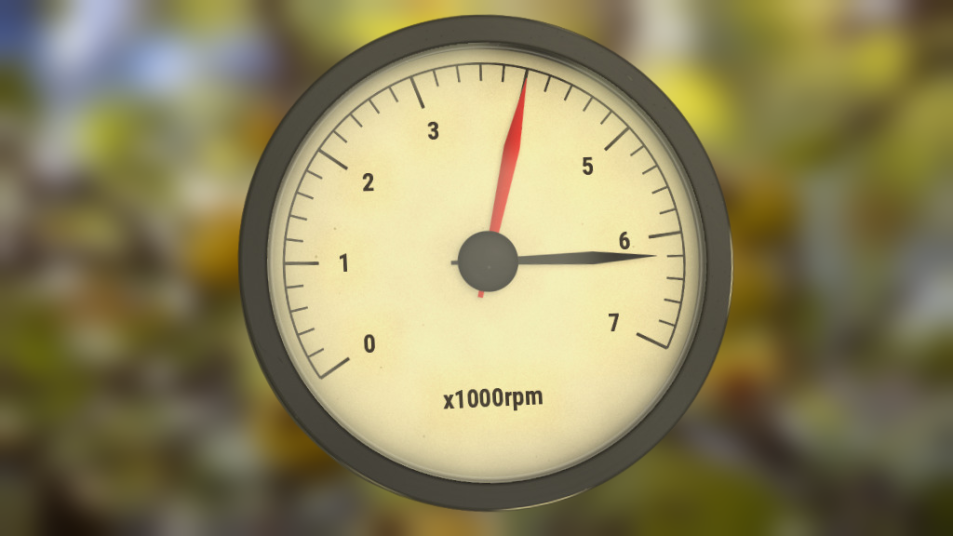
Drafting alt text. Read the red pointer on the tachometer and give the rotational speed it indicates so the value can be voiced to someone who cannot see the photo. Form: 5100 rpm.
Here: 4000 rpm
